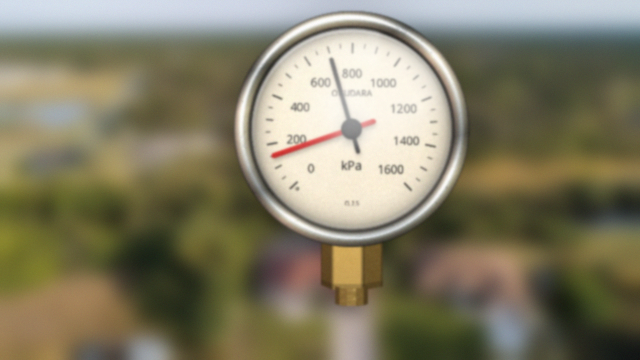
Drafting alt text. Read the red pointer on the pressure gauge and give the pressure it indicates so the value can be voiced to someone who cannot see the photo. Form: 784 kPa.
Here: 150 kPa
